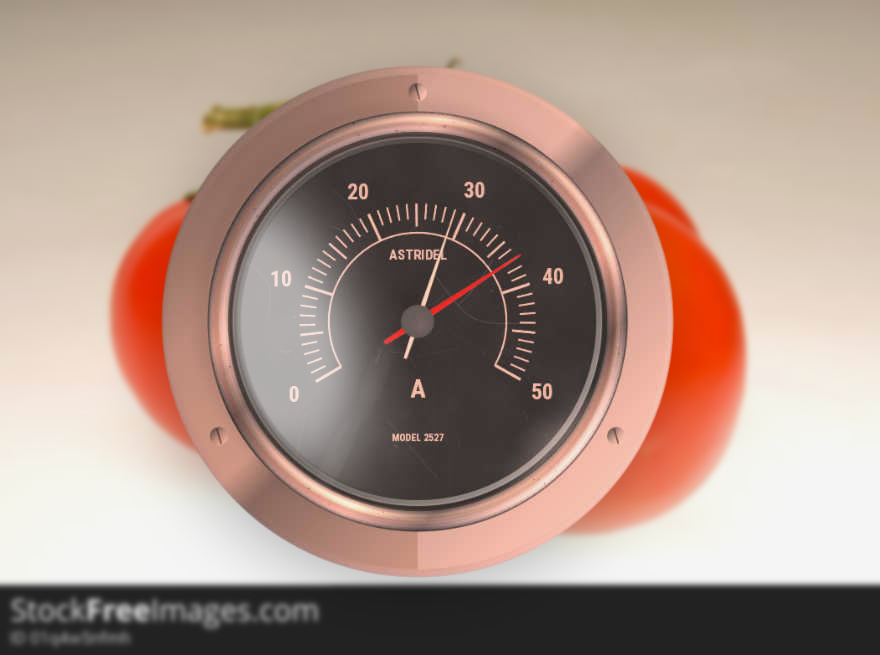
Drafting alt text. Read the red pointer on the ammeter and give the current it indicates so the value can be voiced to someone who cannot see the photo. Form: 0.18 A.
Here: 37 A
